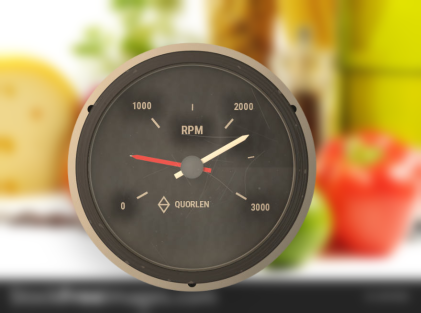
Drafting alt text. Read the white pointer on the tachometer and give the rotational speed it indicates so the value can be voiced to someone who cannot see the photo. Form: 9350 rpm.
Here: 2250 rpm
